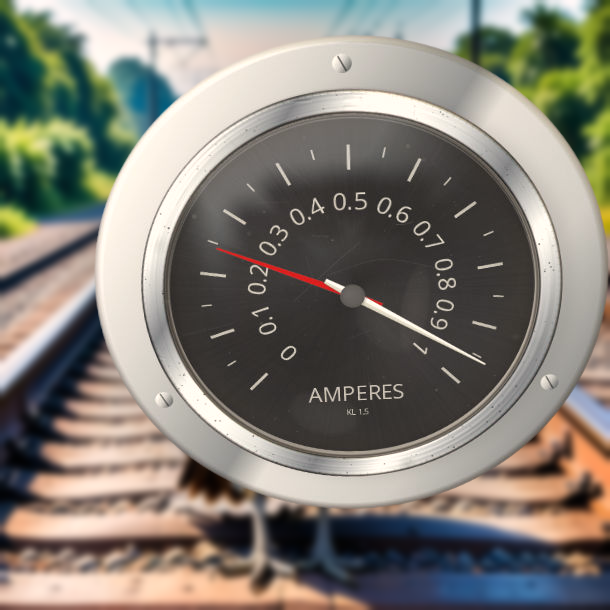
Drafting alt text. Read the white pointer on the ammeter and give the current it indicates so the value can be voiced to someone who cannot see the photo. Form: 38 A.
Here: 0.95 A
